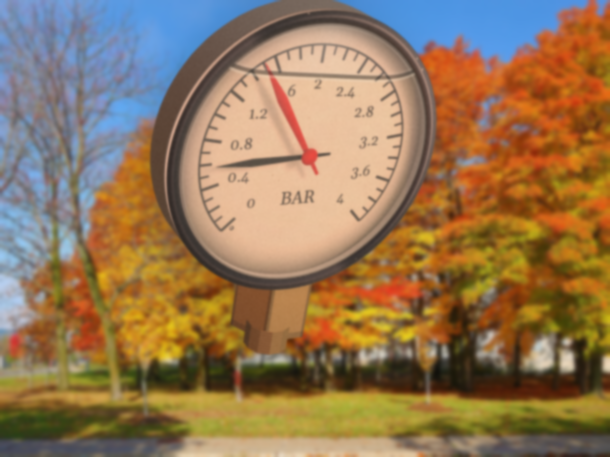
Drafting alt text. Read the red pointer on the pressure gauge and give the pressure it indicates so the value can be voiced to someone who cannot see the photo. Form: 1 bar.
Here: 1.5 bar
